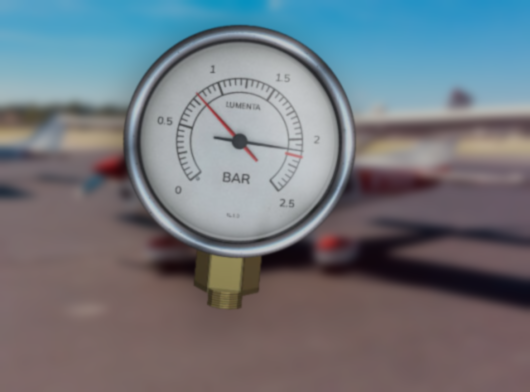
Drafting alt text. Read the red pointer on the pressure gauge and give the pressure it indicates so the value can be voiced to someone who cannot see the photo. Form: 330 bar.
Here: 0.8 bar
